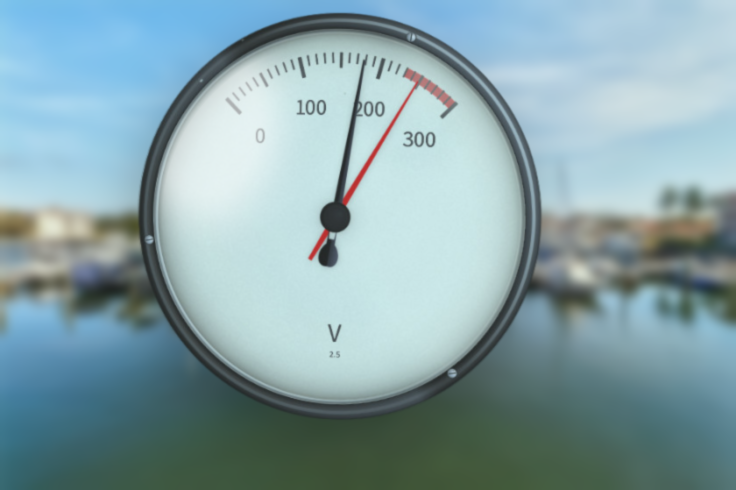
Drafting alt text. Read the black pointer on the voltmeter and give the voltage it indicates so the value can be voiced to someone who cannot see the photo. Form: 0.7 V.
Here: 180 V
